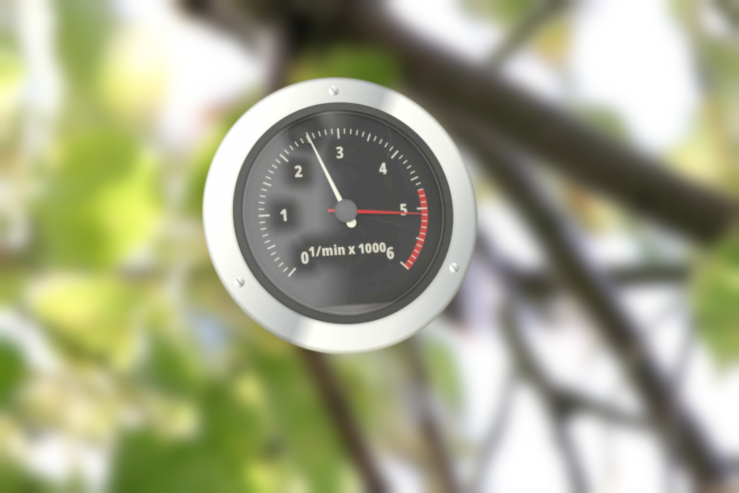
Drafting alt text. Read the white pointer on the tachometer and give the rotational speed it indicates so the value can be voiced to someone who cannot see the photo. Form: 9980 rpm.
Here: 2500 rpm
